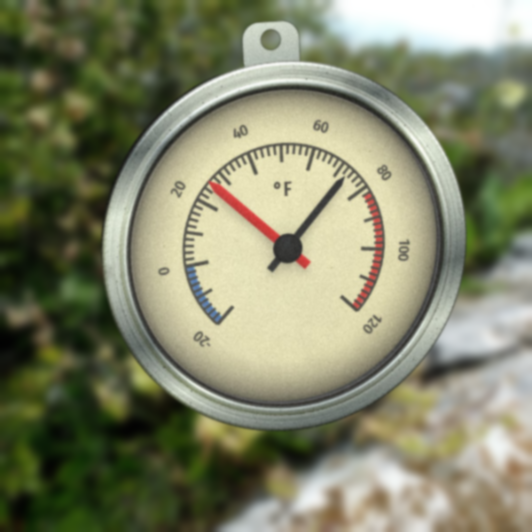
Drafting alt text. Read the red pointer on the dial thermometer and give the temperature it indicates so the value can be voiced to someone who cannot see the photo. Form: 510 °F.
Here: 26 °F
